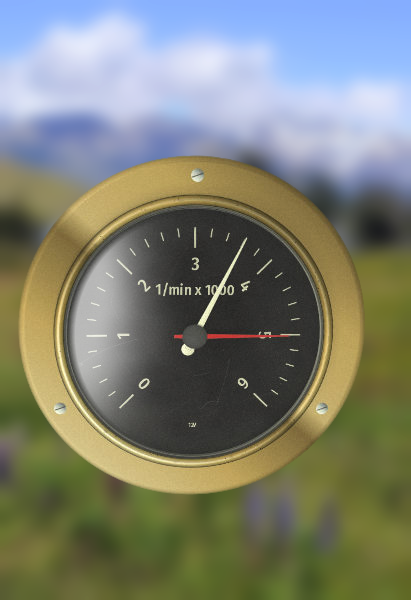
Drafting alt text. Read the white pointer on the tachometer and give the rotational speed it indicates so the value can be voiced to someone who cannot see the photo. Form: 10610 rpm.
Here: 3600 rpm
